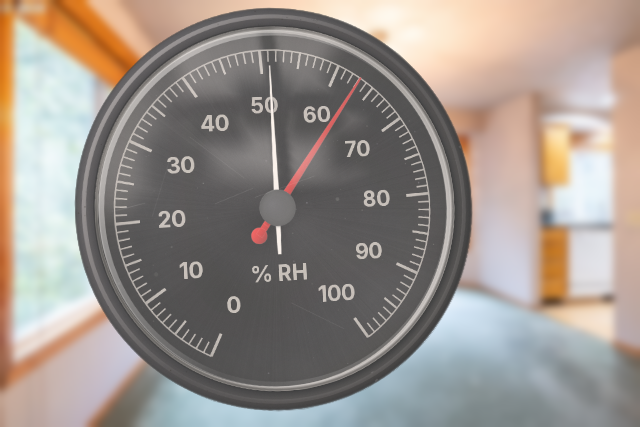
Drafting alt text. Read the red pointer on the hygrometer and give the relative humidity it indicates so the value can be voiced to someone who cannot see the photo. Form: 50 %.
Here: 63 %
